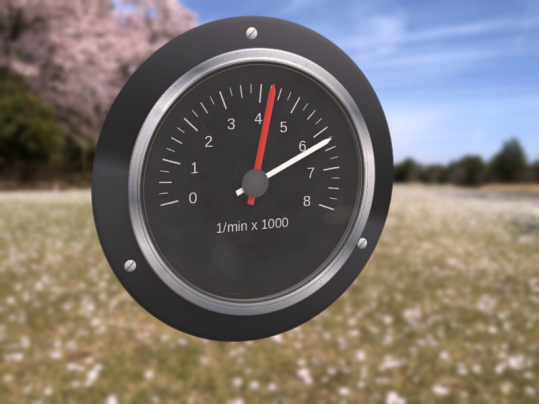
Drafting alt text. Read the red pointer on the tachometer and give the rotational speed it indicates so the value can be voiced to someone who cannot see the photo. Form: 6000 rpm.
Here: 4250 rpm
